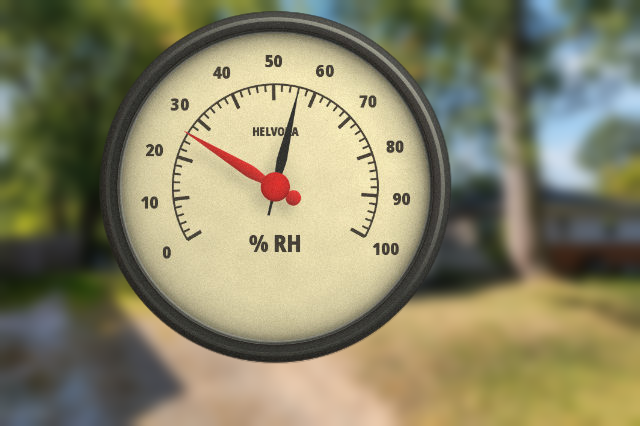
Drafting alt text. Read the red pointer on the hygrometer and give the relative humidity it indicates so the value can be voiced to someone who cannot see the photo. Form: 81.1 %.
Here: 26 %
